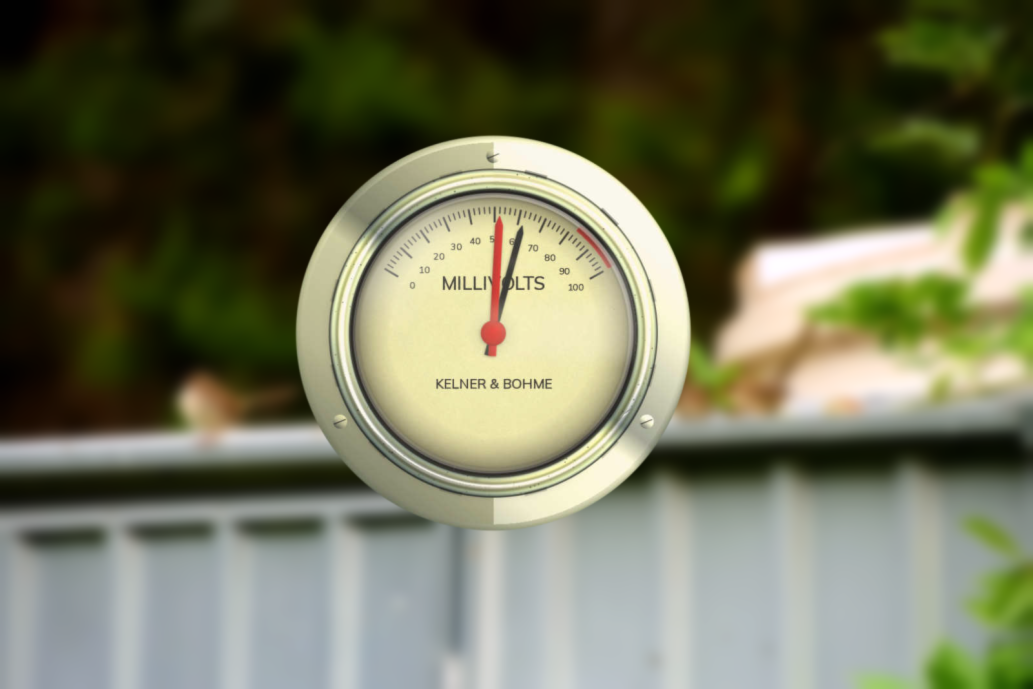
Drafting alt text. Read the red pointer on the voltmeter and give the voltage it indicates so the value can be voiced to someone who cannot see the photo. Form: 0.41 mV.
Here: 52 mV
